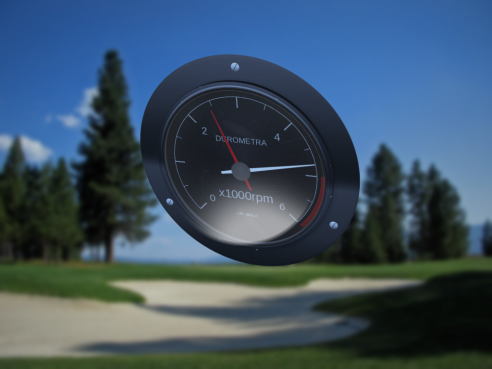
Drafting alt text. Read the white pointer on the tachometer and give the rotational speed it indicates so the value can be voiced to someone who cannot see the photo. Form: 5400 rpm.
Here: 4750 rpm
